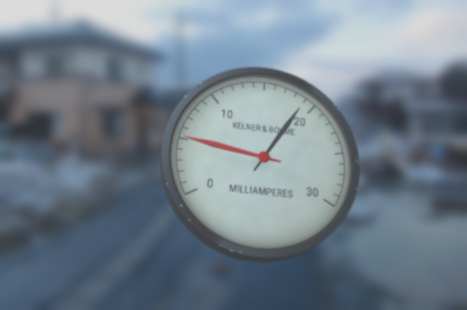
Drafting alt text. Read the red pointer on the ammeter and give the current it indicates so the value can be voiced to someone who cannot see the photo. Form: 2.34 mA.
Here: 5 mA
